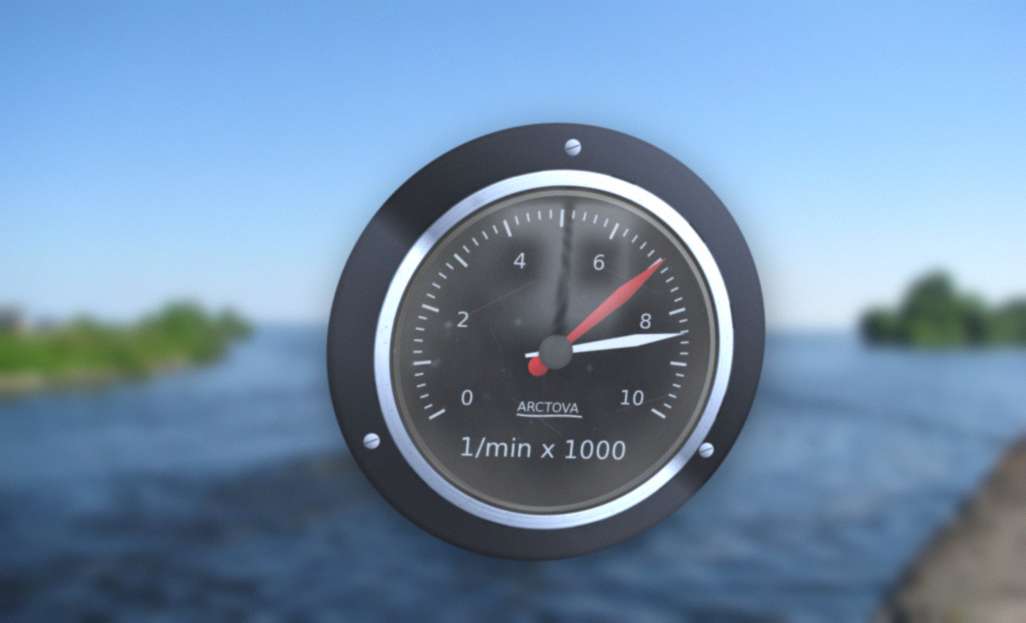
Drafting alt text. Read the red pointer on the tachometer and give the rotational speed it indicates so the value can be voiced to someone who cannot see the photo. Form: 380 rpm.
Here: 7000 rpm
